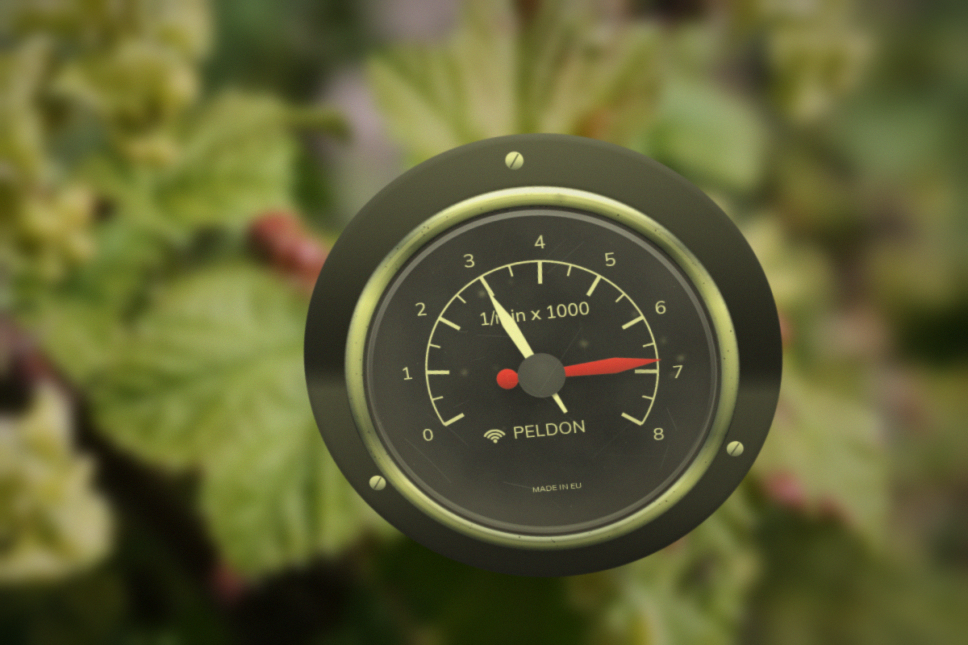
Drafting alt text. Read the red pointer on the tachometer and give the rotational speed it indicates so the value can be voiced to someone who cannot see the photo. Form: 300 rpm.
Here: 6750 rpm
